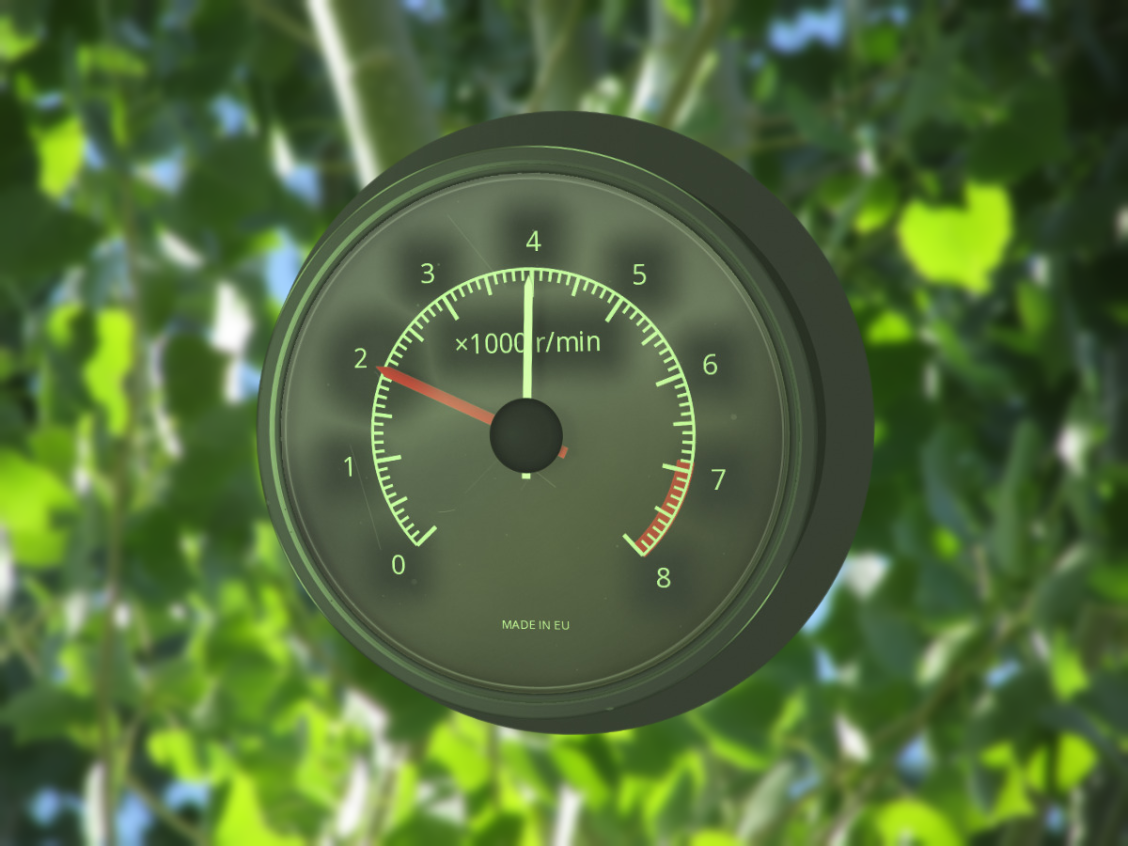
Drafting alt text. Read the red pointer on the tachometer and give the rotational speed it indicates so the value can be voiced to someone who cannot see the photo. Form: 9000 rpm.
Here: 2000 rpm
